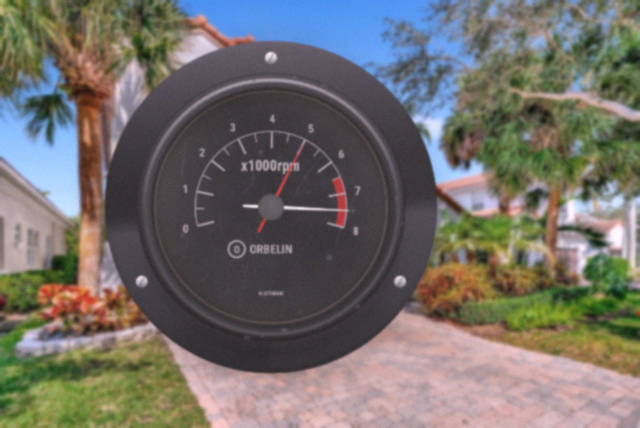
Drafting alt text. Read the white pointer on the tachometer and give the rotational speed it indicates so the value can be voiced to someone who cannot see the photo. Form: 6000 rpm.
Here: 7500 rpm
